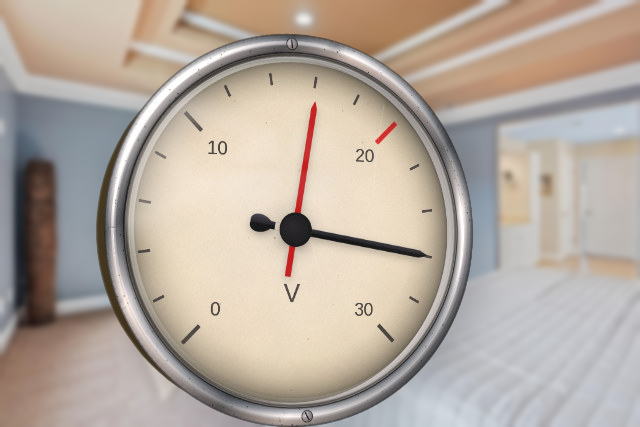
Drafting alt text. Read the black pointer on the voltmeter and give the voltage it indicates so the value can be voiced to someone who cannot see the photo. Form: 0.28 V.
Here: 26 V
